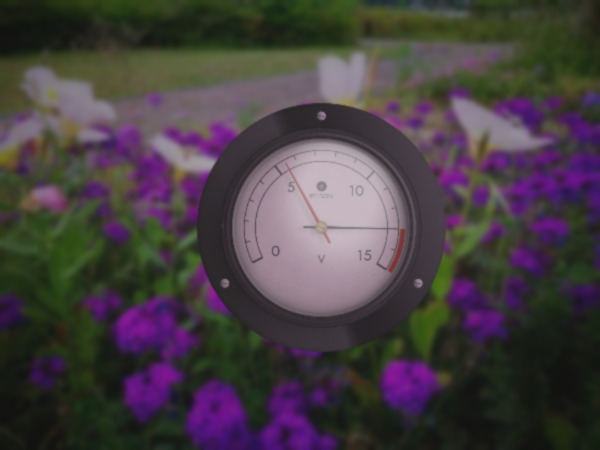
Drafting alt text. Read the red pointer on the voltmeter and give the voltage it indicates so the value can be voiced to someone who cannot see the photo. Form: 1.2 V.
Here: 5.5 V
